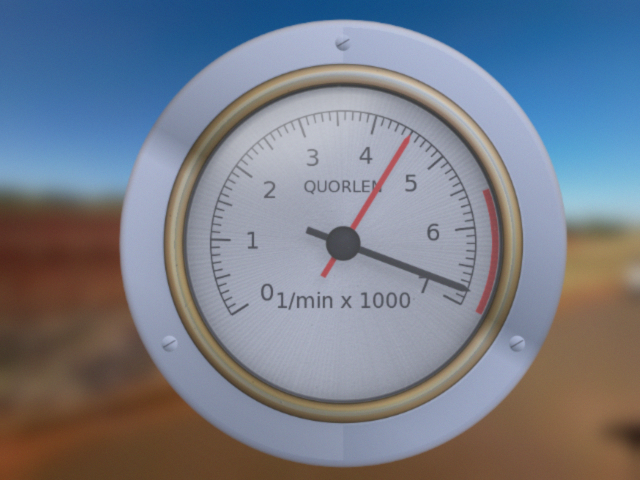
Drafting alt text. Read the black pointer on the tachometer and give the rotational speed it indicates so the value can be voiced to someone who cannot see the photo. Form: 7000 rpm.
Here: 6800 rpm
